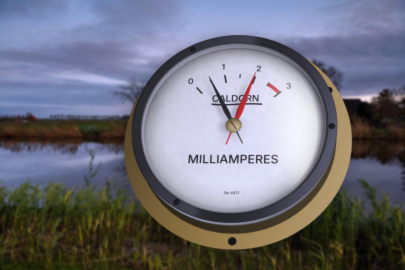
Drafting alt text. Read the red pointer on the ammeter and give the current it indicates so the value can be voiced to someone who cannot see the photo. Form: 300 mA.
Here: 2 mA
